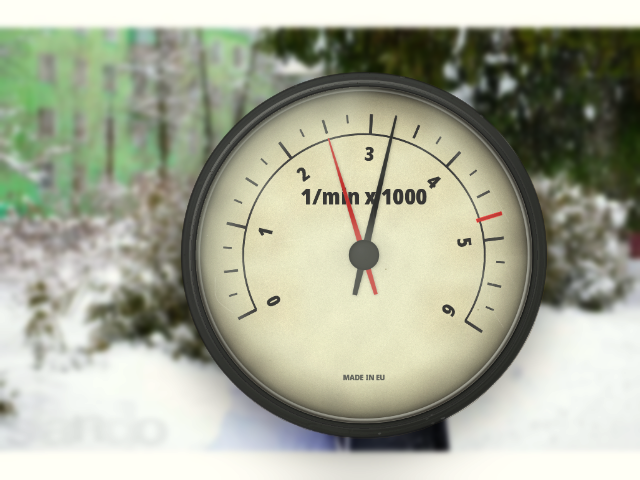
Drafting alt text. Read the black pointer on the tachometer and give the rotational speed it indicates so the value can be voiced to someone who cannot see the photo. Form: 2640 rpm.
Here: 3250 rpm
